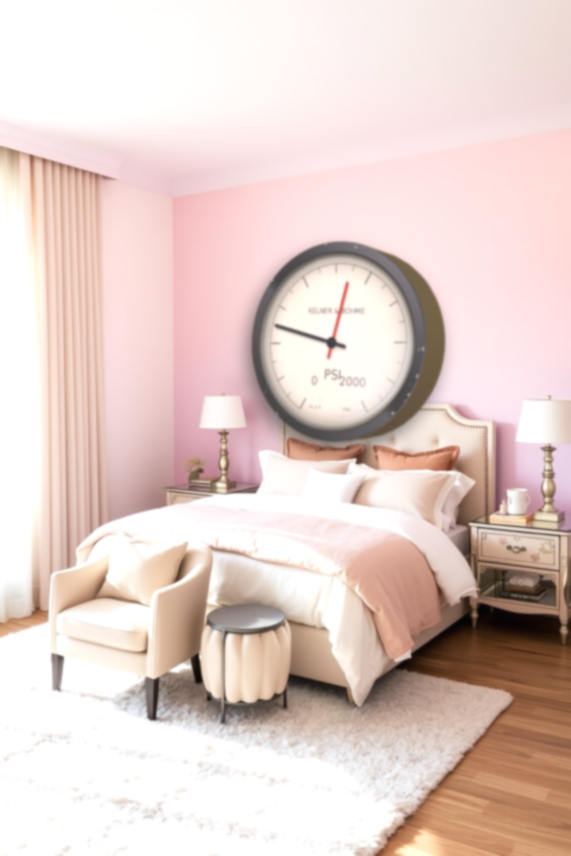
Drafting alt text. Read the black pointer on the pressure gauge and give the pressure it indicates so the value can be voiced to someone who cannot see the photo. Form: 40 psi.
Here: 500 psi
